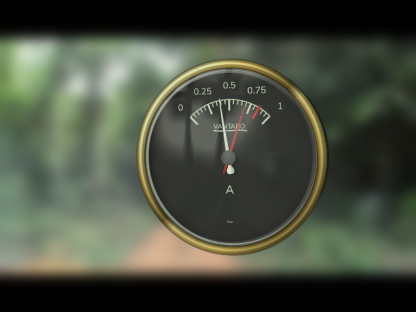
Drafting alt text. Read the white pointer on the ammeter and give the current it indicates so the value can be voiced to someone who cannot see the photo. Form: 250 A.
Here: 0.4 A
